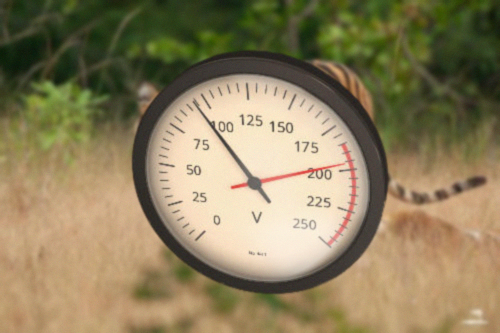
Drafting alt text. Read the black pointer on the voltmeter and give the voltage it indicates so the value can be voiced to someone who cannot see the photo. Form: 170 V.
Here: 95 V
